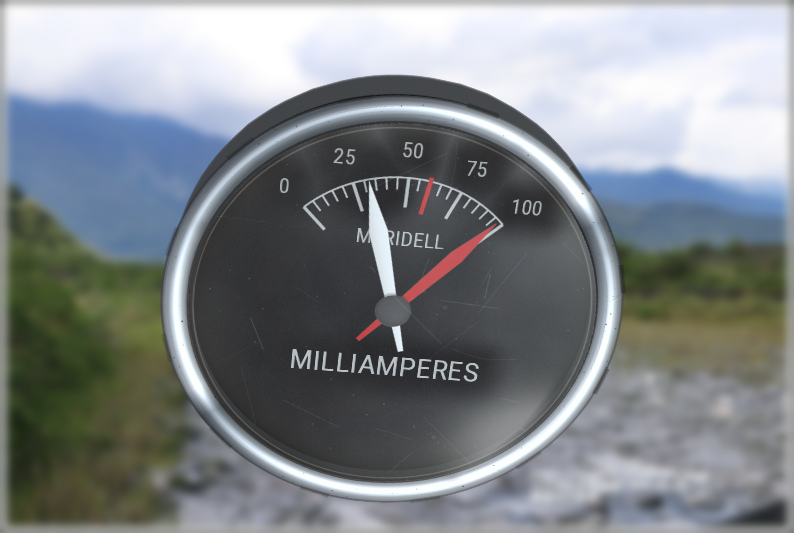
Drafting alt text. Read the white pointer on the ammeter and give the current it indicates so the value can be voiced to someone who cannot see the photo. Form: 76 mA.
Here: 32.5 mA
